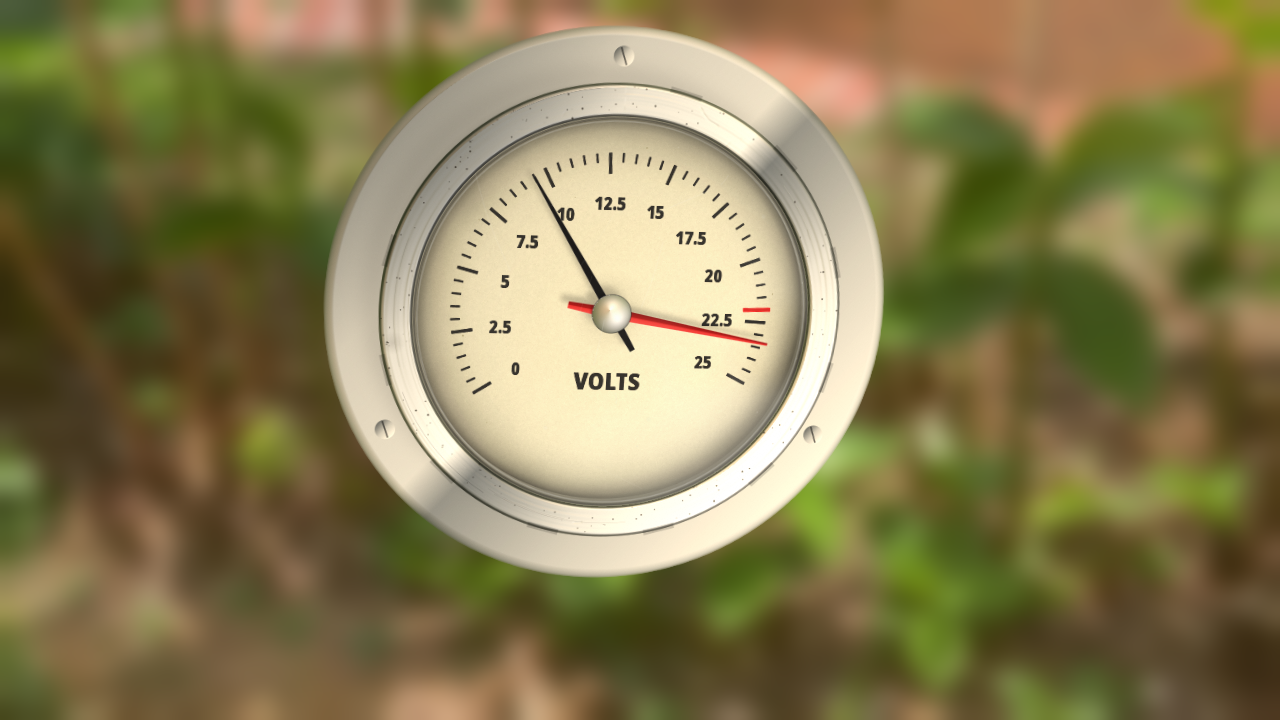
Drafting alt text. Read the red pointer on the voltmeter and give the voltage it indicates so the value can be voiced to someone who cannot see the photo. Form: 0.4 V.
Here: 23.25 V
